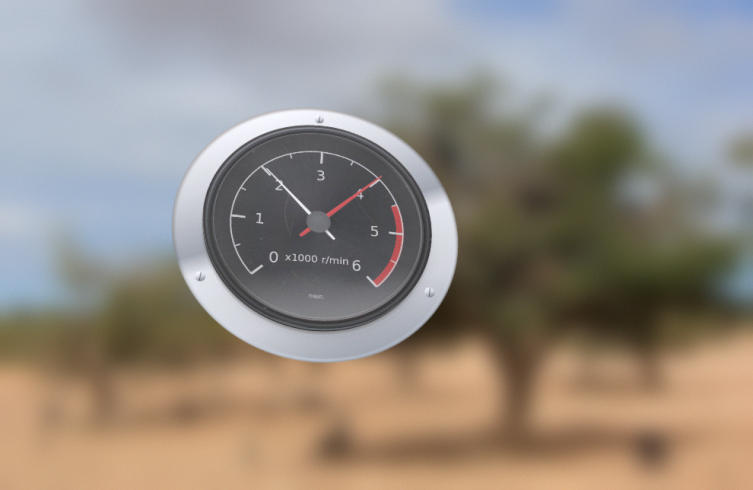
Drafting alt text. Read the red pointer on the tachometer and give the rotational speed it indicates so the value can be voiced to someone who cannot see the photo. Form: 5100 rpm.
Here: 4000 rpm
